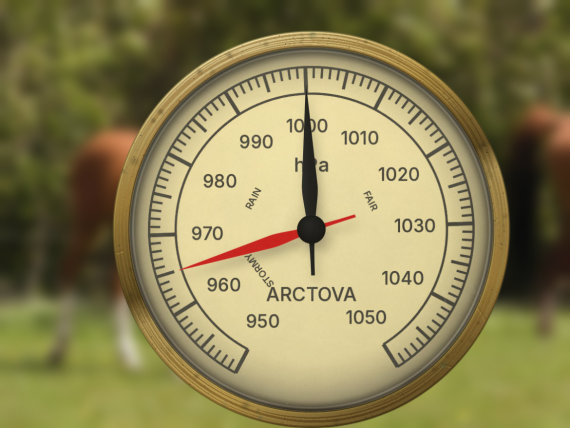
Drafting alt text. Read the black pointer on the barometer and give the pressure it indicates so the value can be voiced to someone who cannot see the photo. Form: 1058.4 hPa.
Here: 1000 hPa
